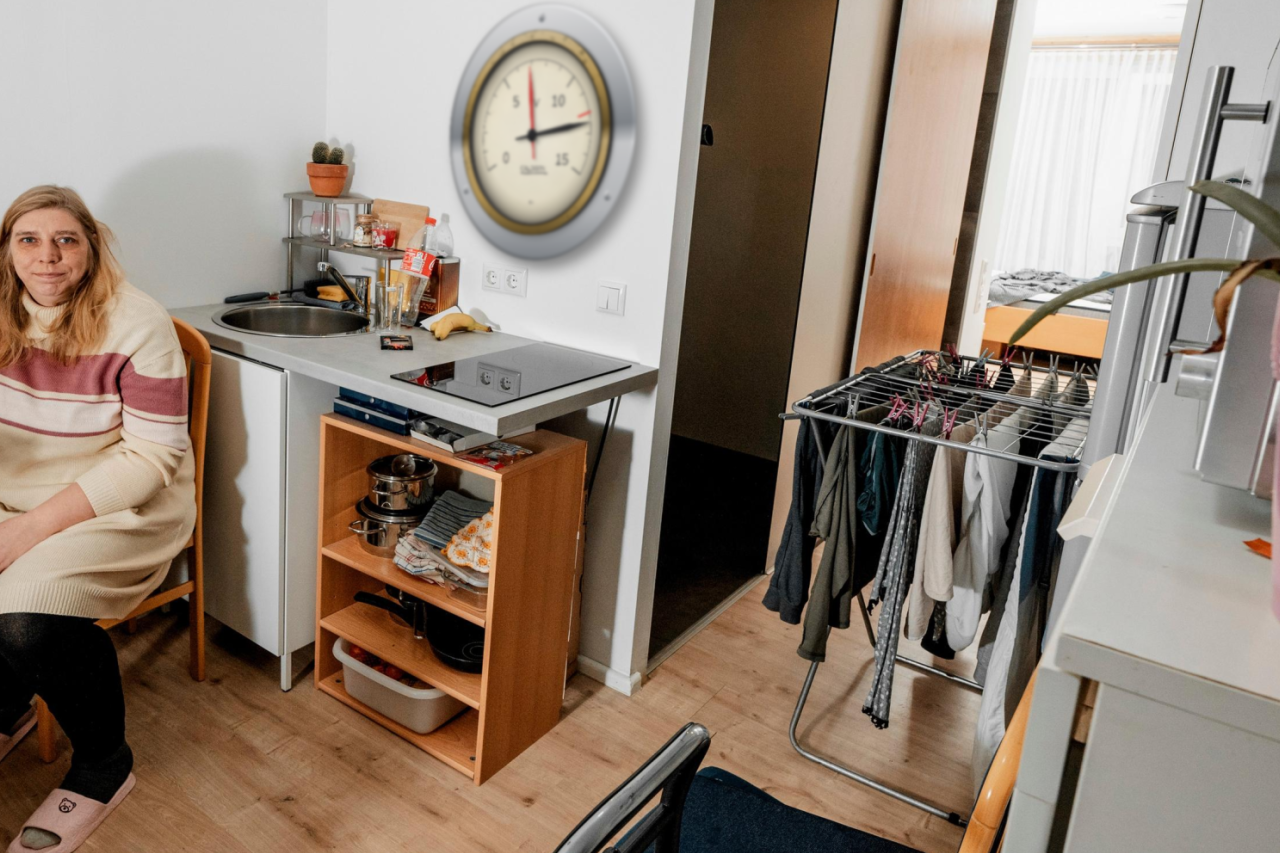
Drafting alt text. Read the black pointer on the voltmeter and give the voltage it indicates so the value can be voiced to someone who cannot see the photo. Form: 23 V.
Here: 12.5 V
